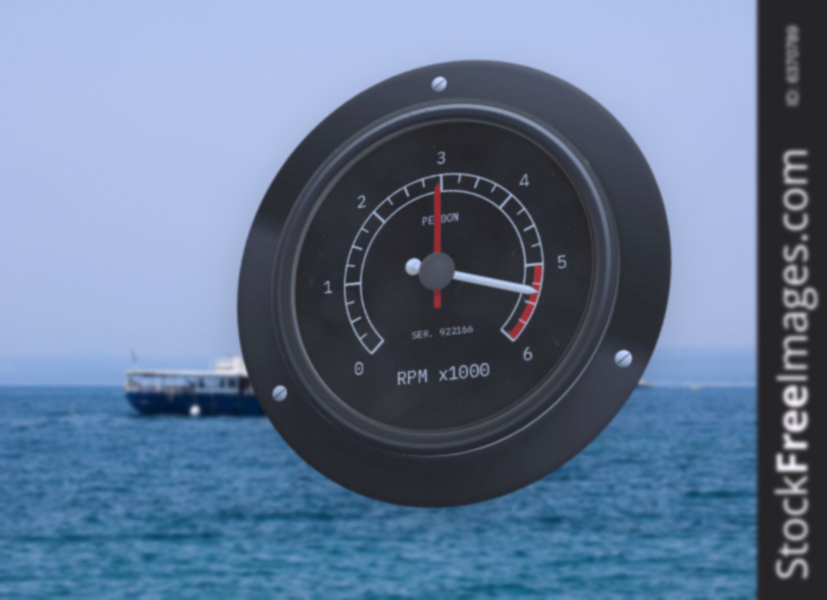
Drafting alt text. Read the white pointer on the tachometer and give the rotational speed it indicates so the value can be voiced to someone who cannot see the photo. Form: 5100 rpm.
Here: 5375 rpm
